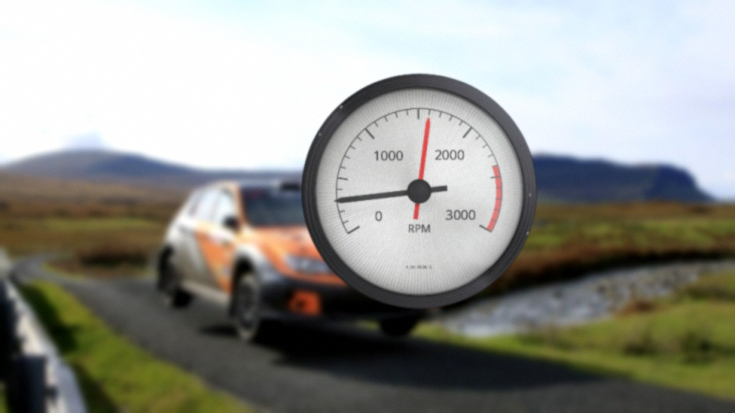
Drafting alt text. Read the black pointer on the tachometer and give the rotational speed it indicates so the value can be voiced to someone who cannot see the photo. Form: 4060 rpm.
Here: 300 rpm
